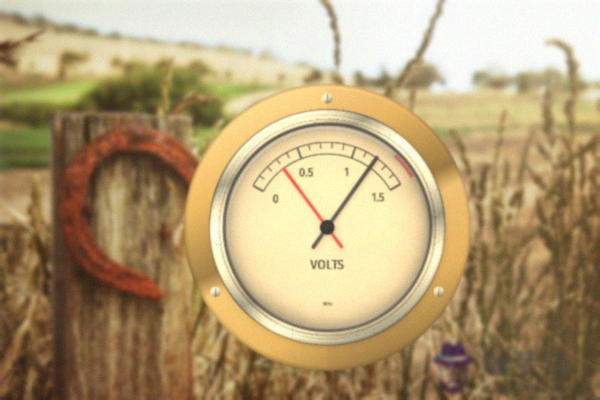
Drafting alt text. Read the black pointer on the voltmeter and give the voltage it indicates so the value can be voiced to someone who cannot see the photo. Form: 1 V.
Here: 1.2 V
